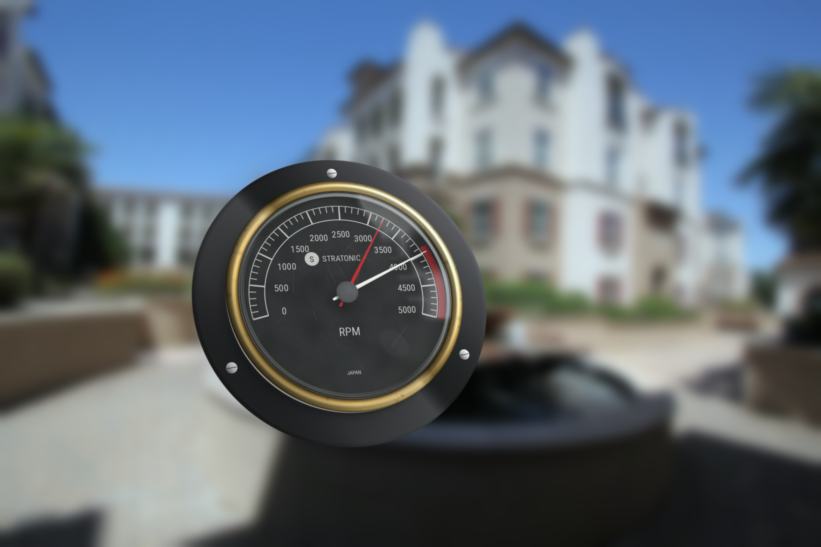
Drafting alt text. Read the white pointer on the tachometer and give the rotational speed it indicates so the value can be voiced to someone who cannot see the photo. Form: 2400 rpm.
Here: 4000 rpm
